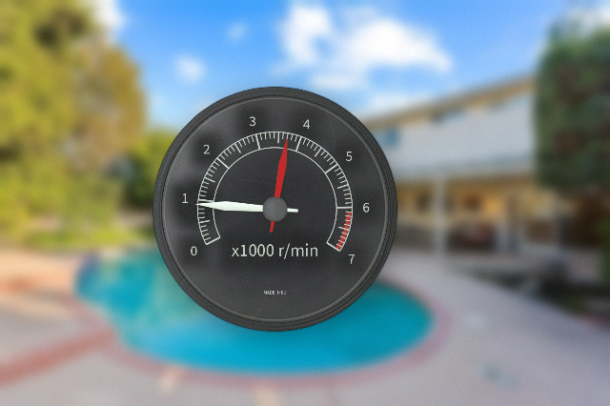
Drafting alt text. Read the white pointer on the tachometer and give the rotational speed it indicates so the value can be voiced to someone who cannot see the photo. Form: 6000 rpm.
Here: 900 rpm
